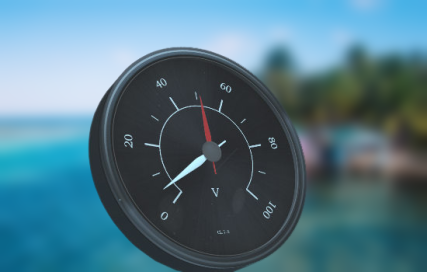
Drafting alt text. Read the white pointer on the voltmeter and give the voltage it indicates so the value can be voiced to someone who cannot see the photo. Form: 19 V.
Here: 5 V
